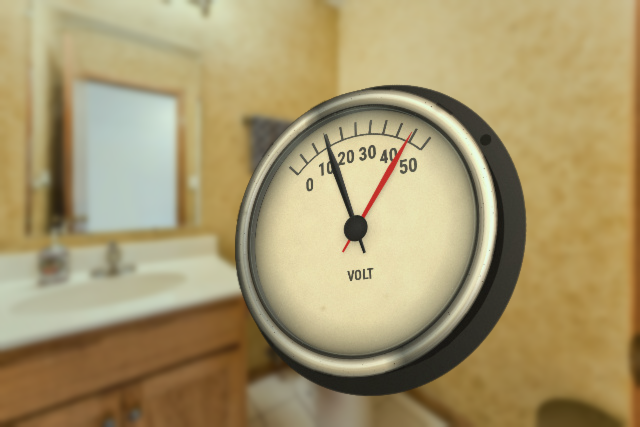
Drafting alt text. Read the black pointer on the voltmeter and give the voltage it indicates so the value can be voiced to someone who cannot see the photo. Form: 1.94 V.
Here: 15 V
